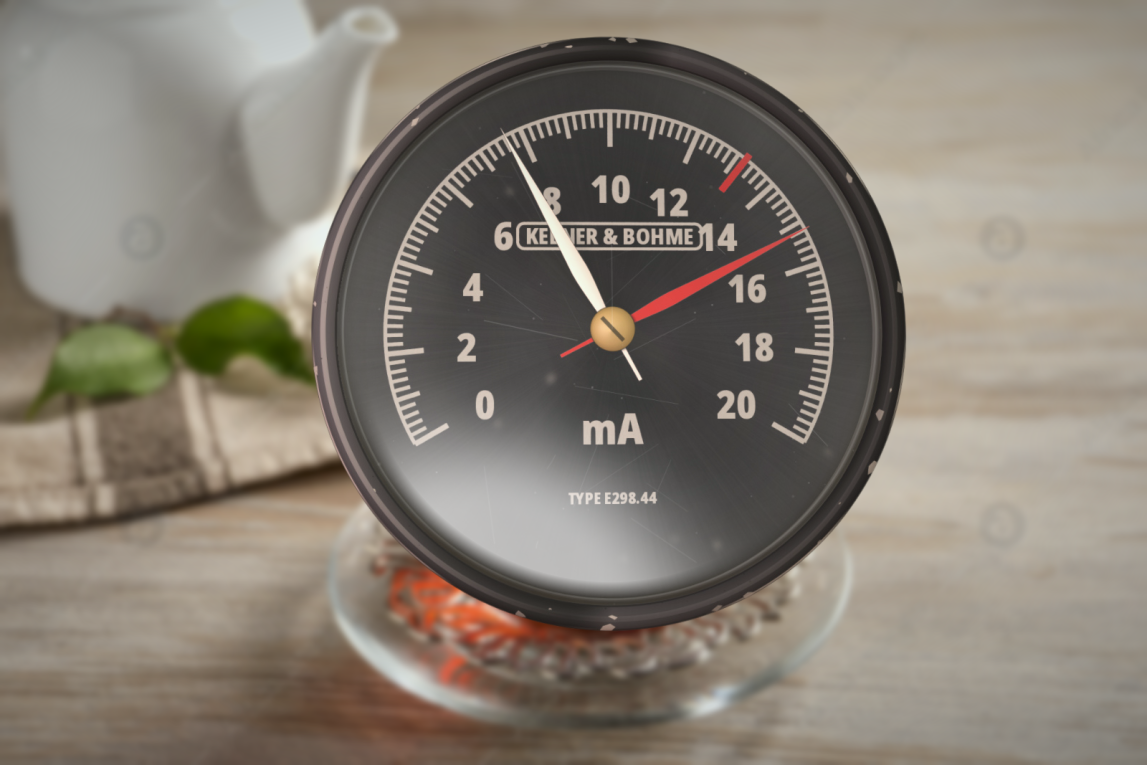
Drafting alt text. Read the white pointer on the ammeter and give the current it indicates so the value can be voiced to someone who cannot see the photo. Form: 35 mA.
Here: 7.6 mA
